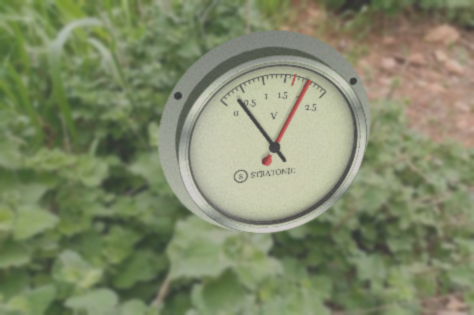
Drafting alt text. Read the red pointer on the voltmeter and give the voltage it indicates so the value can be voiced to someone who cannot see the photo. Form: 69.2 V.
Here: 2 V
